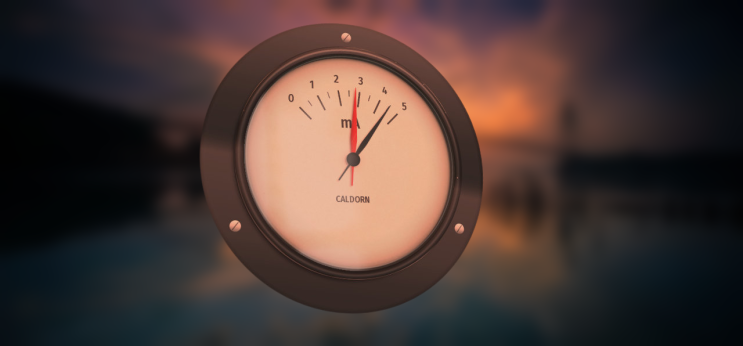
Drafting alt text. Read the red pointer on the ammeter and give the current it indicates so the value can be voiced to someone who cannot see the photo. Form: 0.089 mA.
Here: 2.75 mA
